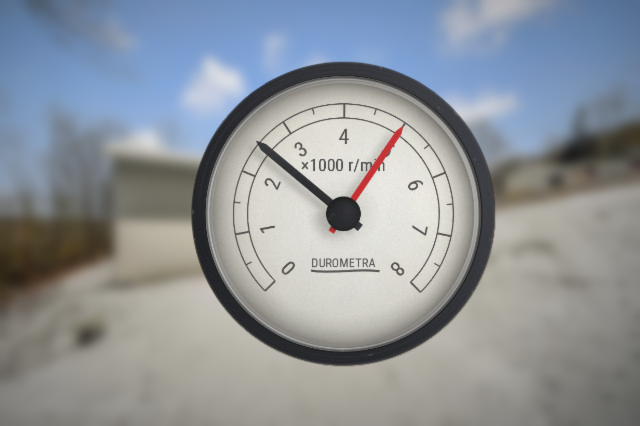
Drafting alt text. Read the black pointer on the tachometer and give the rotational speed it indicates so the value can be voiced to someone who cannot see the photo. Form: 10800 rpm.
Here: 2500 rpm
